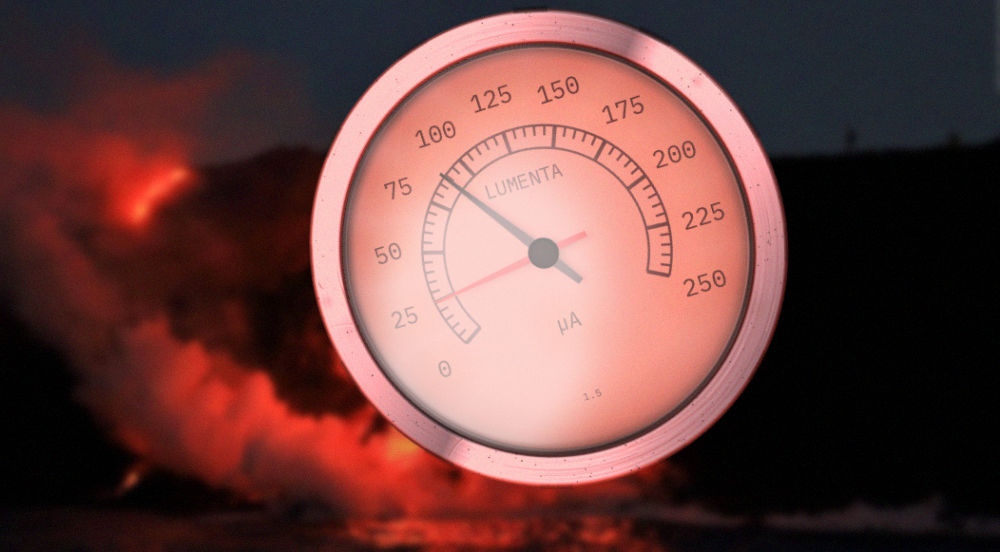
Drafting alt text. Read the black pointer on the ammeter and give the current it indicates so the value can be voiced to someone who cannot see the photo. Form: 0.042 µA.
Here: 90 µA
